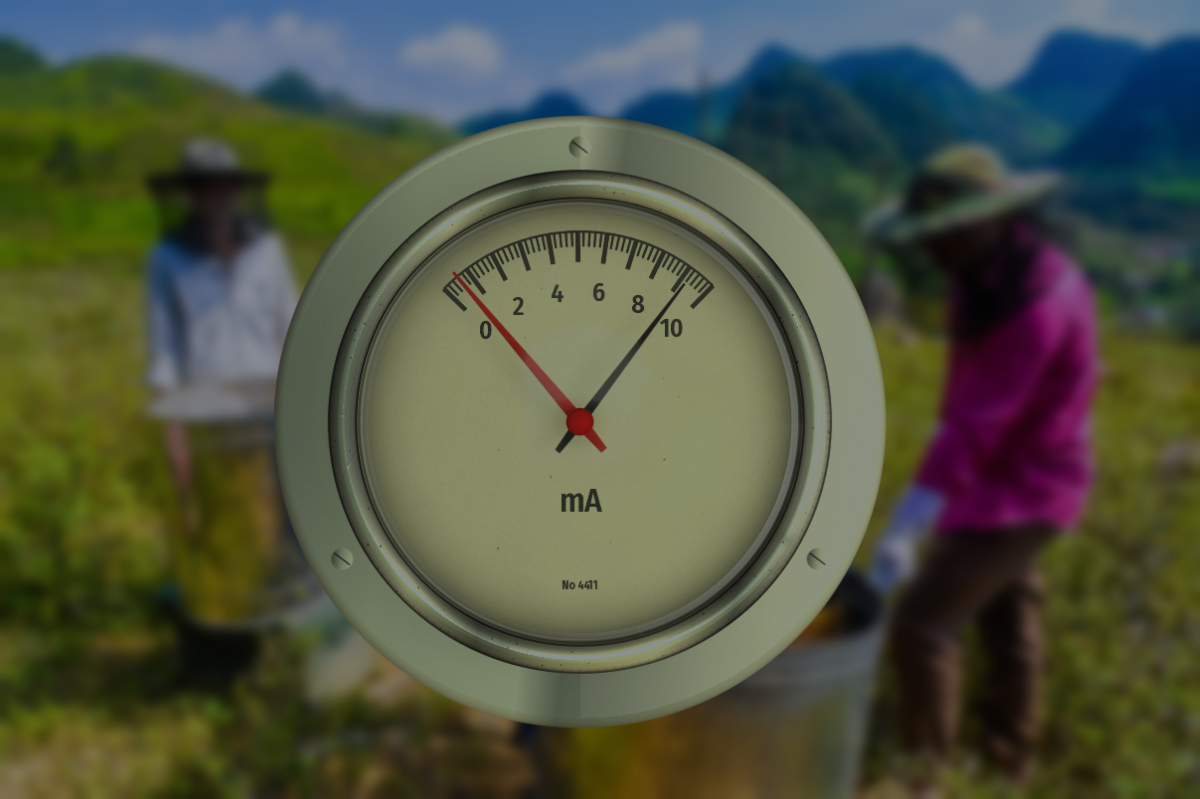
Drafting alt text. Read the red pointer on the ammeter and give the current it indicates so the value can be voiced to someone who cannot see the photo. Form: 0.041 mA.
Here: 0.6 mA
